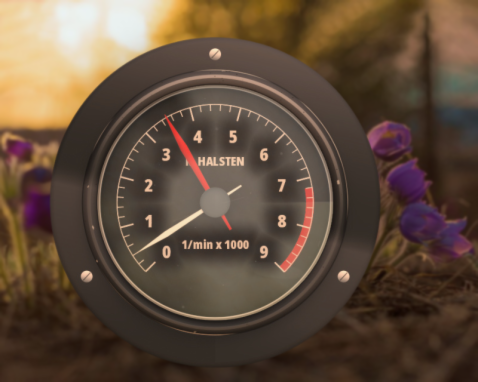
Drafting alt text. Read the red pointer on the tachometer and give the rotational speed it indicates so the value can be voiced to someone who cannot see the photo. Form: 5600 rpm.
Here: 3500 rpm
